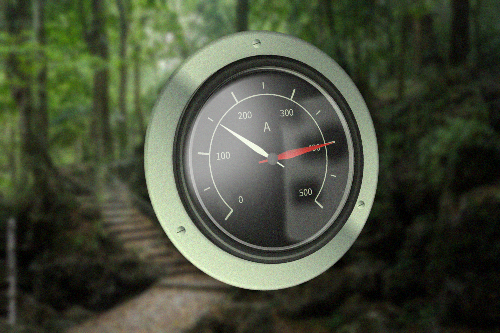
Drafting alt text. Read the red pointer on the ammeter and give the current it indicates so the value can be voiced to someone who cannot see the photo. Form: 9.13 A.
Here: 400 A
